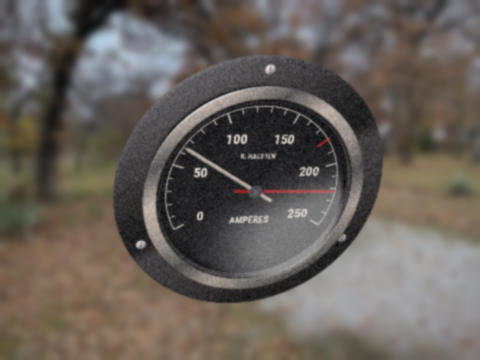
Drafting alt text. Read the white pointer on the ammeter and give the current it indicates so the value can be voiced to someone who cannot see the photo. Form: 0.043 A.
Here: 65 A
